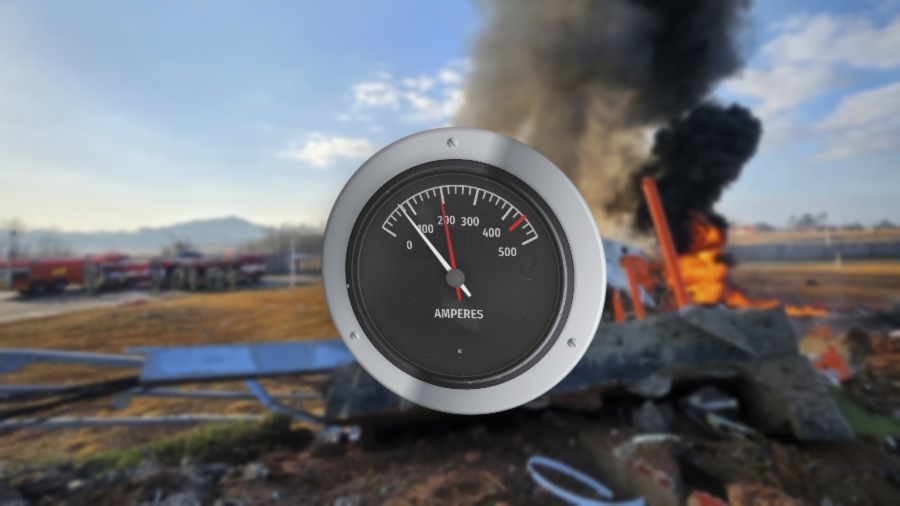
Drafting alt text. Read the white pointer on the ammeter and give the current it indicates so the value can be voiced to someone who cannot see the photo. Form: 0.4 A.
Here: 80 A
